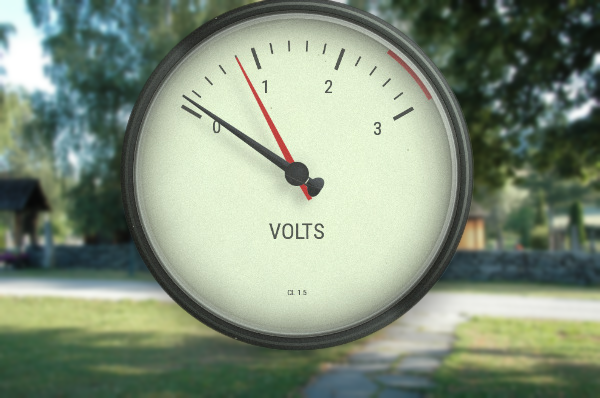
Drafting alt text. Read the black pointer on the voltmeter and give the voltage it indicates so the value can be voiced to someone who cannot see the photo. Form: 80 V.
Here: 0.1 V
